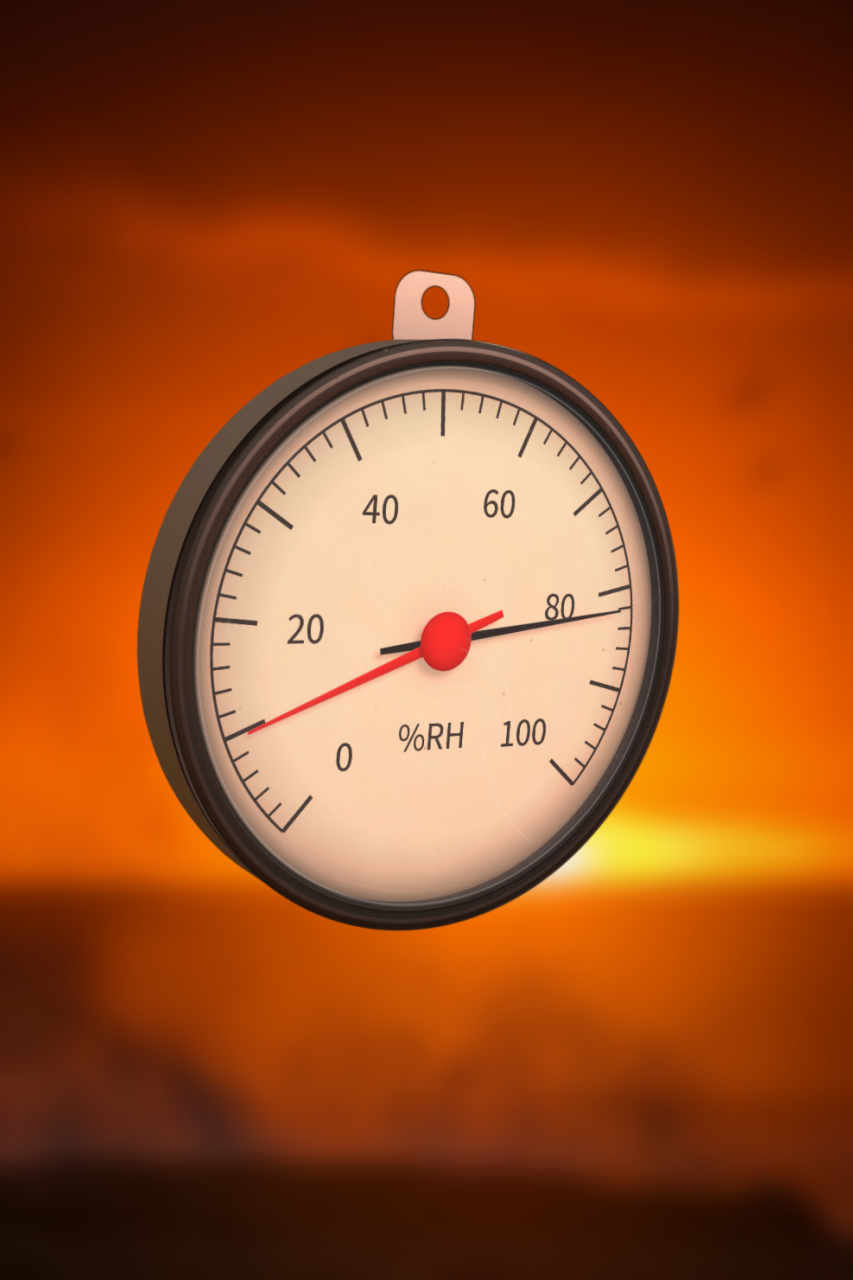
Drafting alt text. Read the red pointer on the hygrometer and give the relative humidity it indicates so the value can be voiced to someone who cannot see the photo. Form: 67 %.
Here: 10 %
